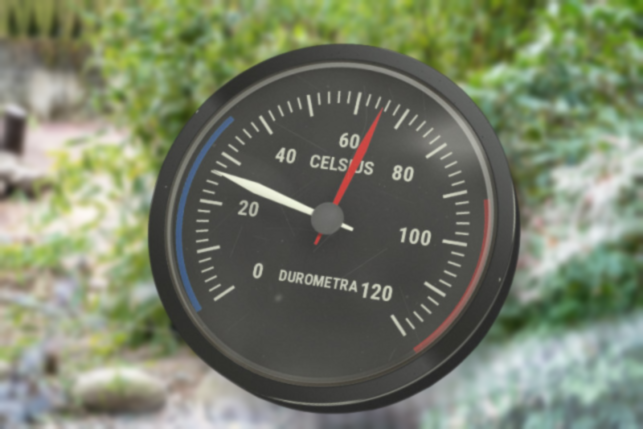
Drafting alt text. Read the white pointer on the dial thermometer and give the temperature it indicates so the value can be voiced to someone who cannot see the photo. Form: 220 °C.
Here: 26 °C
